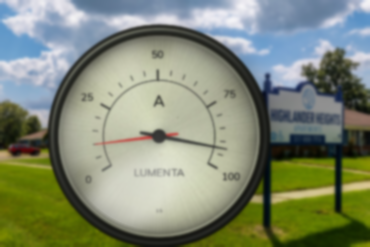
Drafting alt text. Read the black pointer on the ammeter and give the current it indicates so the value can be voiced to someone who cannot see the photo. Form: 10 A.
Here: 92.5 A
